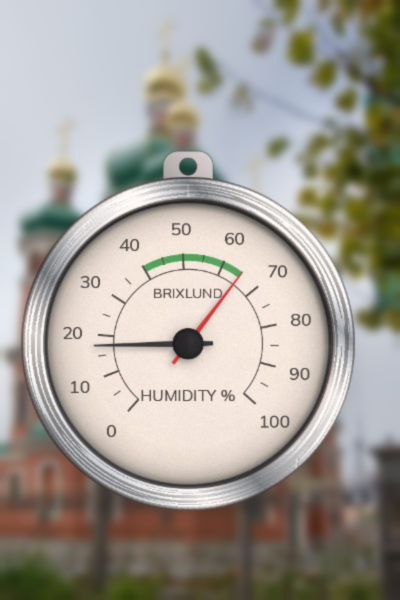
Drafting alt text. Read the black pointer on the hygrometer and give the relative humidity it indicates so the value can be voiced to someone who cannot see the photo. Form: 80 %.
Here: 17.5 %
